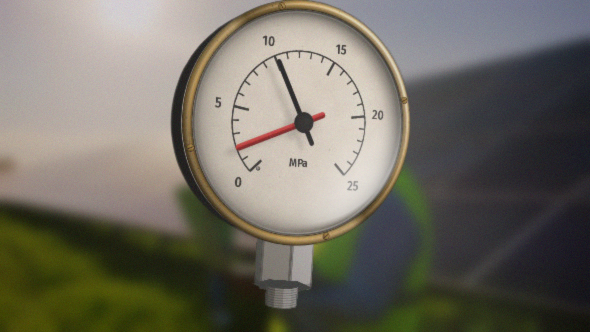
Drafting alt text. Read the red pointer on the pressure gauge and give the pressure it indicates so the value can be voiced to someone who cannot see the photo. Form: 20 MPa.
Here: 2 MPa
